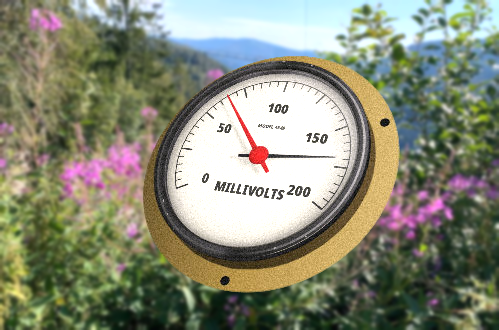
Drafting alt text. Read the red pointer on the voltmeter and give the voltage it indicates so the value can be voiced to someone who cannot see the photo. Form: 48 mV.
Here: 65 mV
